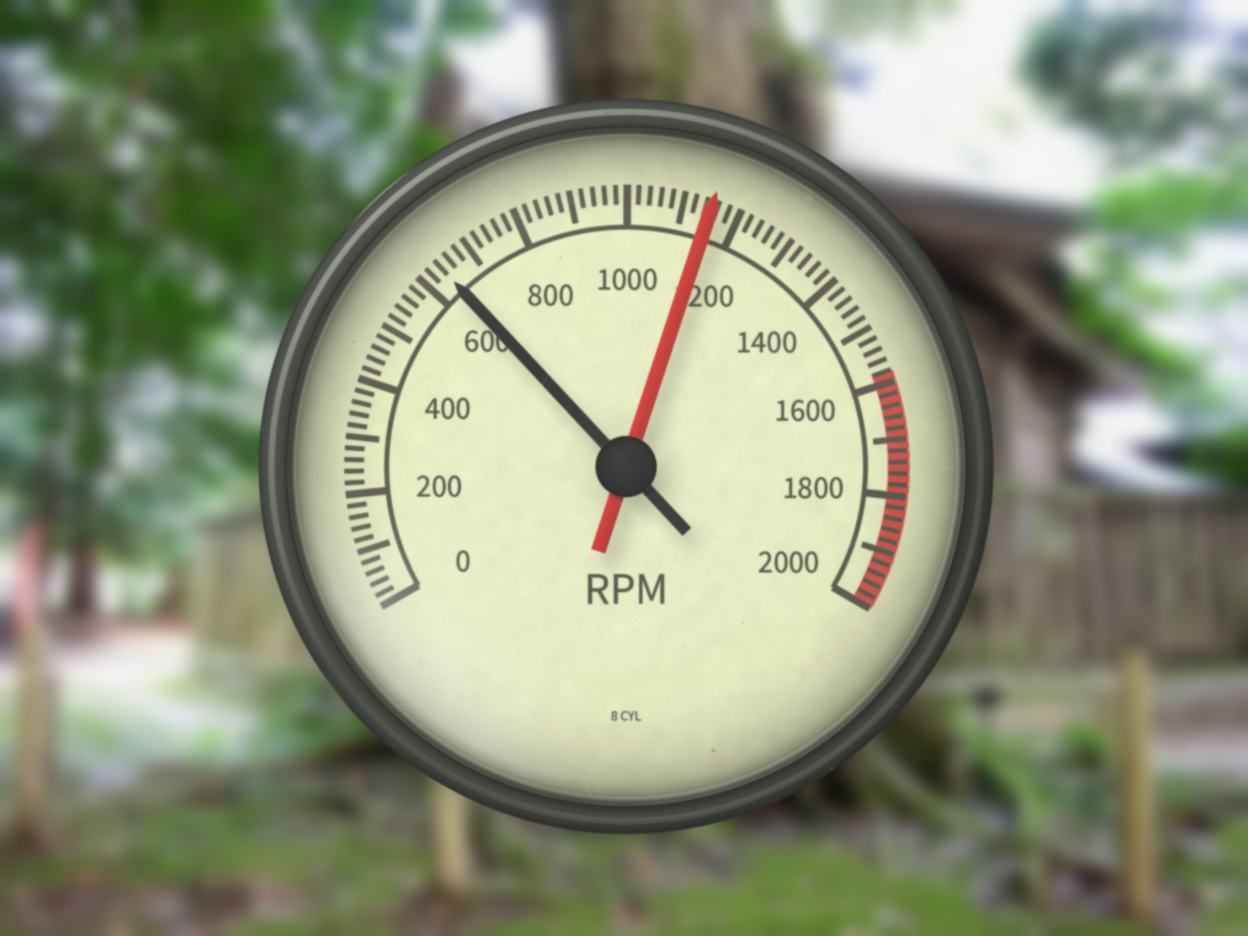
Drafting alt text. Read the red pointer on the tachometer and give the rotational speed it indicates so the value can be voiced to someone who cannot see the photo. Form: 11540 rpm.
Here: 1150 rpm
